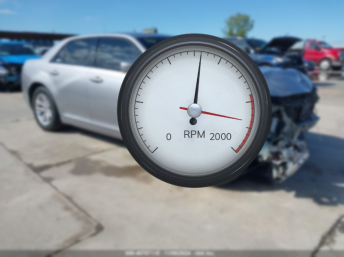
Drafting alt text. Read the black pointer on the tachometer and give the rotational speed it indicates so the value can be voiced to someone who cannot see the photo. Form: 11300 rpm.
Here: 1050 rpm
